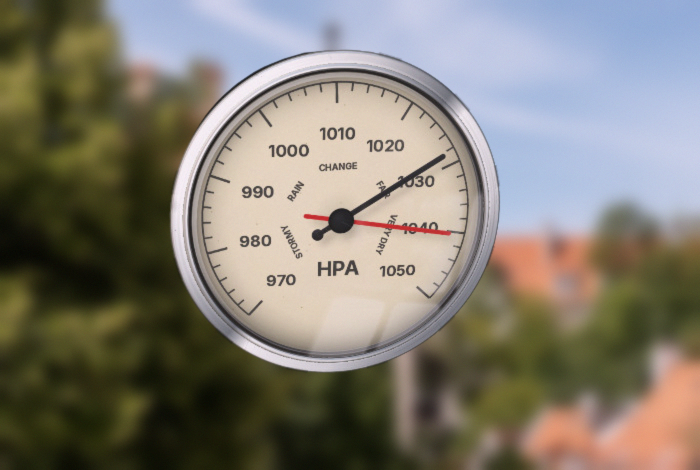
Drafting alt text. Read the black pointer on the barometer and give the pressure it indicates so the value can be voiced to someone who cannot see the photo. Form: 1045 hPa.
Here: 1028 hPa
